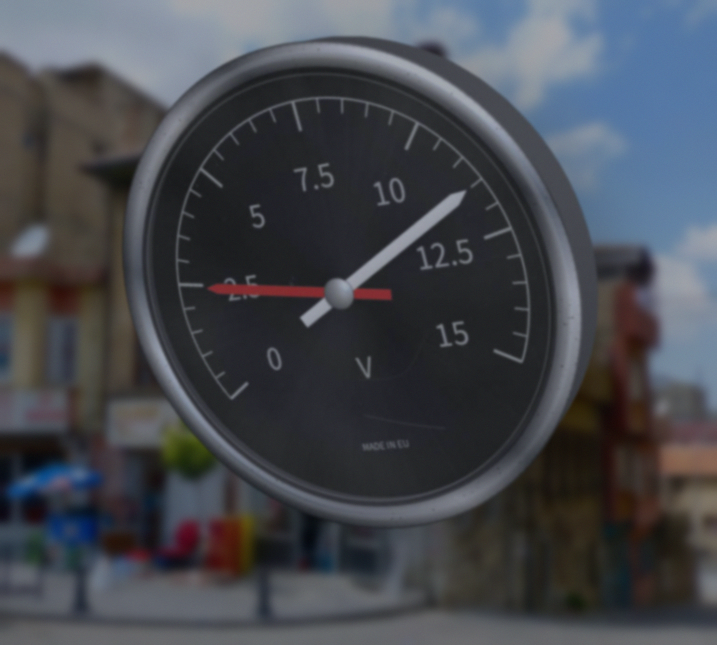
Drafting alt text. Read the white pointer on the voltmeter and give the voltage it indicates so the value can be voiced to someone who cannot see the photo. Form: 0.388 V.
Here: 11.5 V
